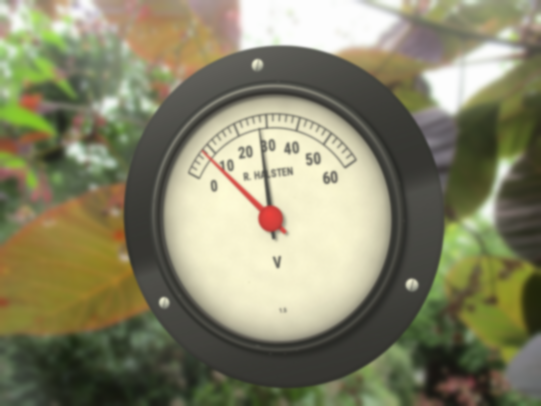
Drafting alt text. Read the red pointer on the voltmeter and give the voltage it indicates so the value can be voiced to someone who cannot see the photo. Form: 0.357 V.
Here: 8 V
